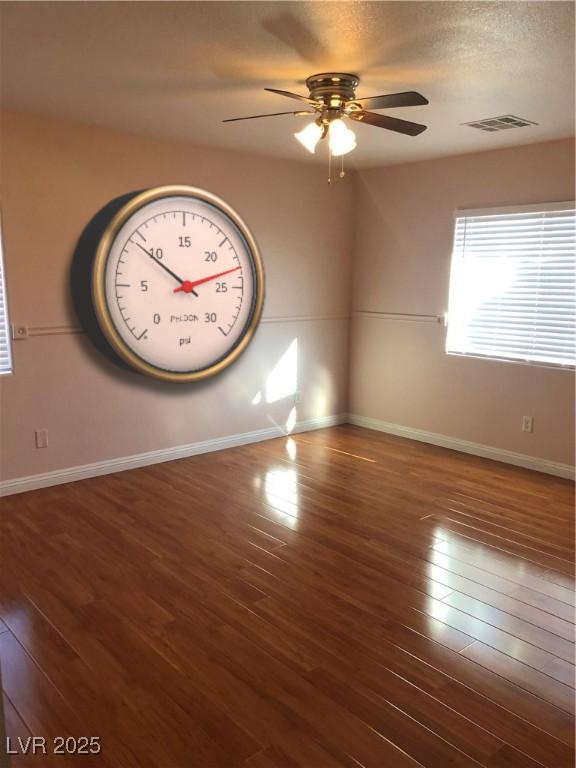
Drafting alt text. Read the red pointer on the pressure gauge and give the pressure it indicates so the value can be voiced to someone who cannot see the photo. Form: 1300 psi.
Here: 23 psi
